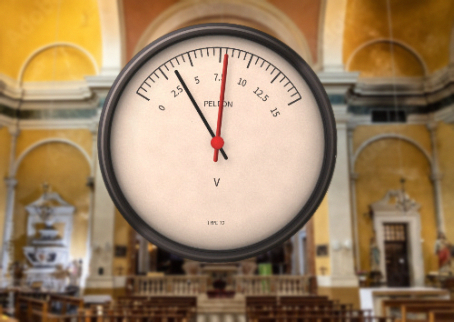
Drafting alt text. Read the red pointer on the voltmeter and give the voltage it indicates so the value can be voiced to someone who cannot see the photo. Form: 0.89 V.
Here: 8 V
